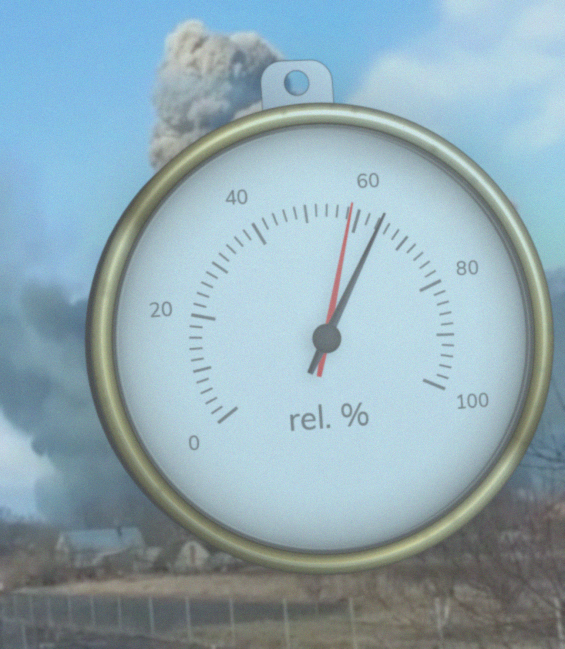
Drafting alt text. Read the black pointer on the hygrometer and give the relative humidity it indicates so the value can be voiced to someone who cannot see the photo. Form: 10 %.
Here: 64 %
